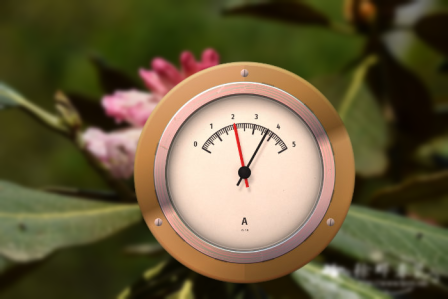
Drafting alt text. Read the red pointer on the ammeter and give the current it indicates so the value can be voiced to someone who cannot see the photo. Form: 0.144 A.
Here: 2 A
